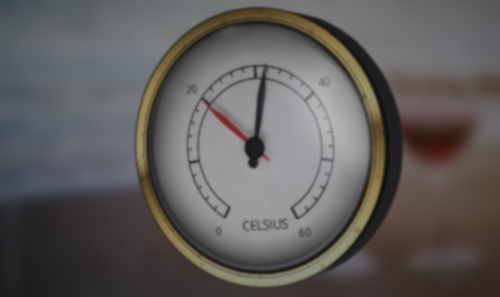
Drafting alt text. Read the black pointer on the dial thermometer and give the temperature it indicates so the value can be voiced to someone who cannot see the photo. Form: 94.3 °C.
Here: 32 °C
